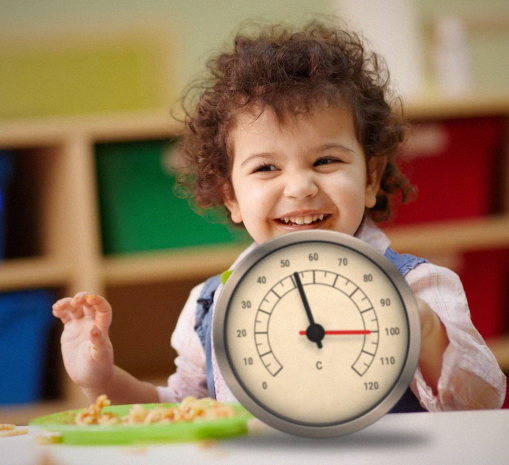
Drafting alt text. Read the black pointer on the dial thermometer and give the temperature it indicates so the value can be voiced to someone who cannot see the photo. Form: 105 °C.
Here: 52.5 °C
